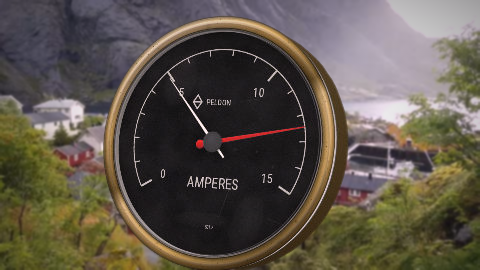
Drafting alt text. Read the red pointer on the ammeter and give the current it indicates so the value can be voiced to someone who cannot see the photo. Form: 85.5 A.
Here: 12.5 A
